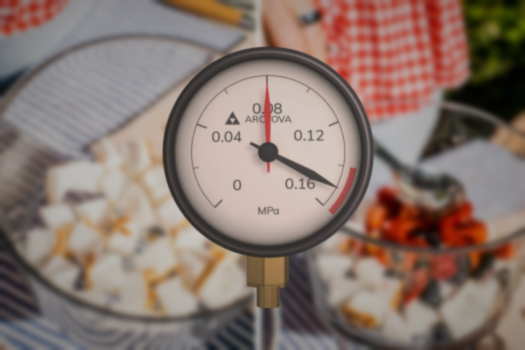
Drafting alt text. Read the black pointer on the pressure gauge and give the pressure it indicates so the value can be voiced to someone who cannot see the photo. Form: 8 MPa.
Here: 0.15 MPa
